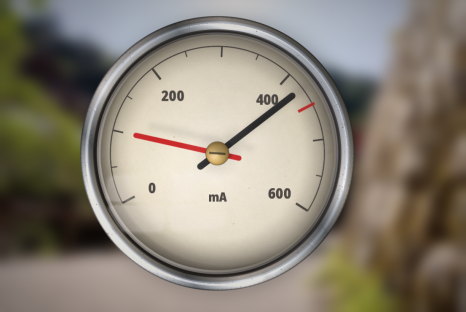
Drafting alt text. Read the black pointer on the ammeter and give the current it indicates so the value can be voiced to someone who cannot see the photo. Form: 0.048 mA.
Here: 425 mA
